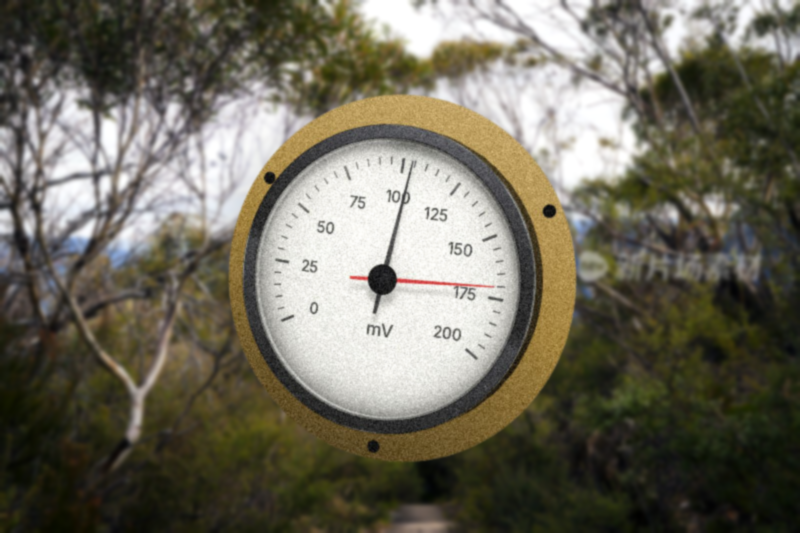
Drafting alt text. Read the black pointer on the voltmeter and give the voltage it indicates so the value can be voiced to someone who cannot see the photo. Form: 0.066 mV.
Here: 105 mV
